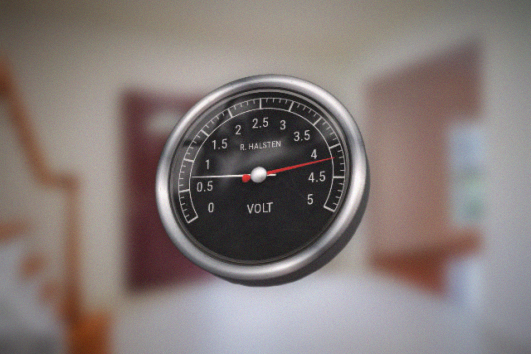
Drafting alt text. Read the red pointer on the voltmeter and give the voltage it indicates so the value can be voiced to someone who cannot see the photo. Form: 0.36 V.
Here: 4.2 V
